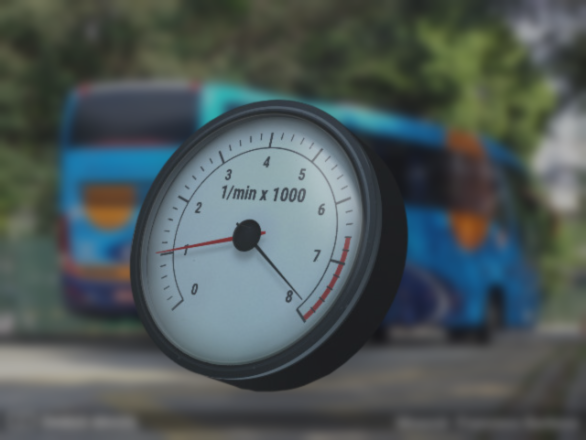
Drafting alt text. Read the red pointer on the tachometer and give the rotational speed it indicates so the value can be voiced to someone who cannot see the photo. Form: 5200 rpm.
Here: 1000 rpm
